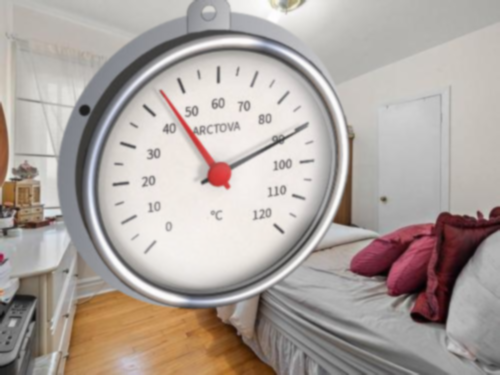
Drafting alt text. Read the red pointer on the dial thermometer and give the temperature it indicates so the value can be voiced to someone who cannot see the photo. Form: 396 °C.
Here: 45 °C
